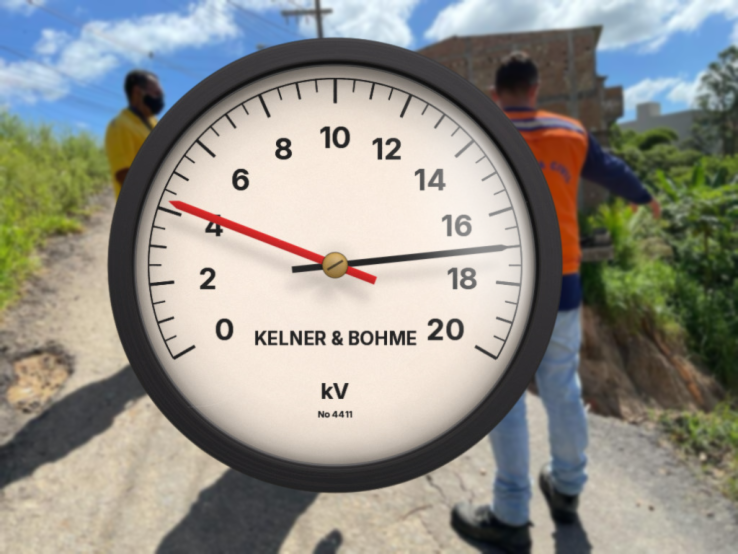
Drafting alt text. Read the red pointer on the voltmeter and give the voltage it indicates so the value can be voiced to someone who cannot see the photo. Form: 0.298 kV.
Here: 4.25 kV
